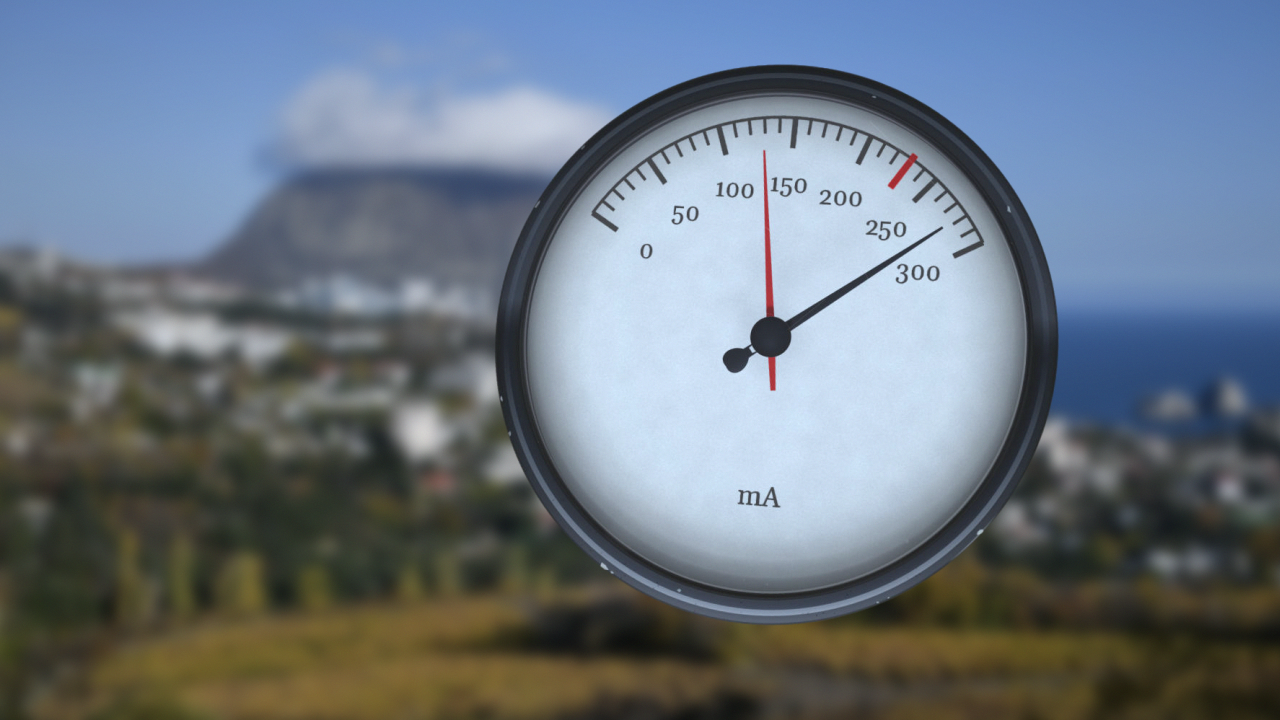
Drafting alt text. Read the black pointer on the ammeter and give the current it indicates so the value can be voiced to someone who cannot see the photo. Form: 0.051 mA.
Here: 280 mA
